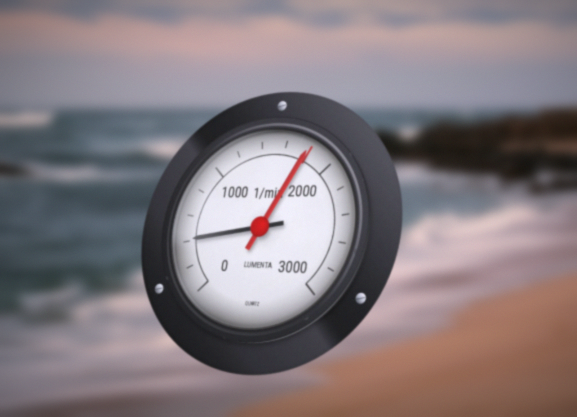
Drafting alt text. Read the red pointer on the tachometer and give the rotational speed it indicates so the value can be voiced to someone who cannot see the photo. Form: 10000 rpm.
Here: 1800 rpm
